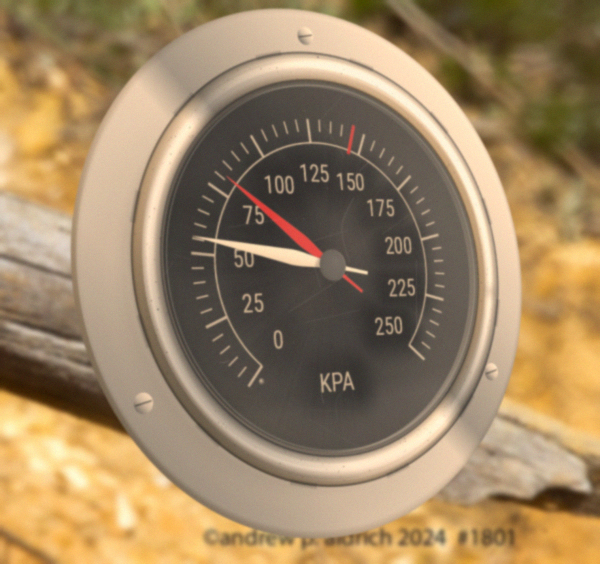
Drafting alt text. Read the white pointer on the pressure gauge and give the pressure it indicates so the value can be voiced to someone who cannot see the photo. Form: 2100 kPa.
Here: 55 kPa
